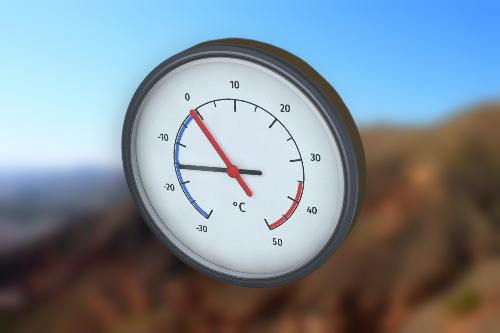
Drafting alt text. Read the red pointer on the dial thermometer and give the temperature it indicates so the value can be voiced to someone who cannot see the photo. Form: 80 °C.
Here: 0 °C
